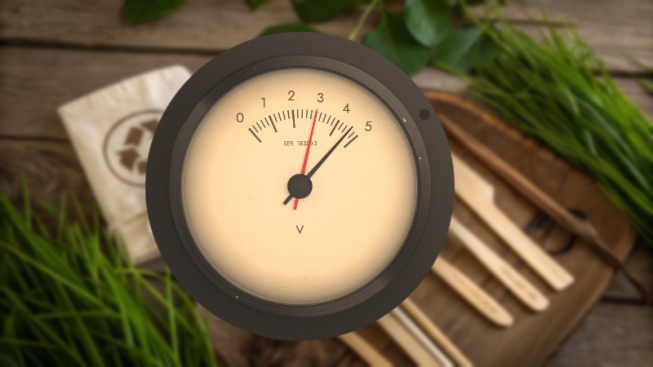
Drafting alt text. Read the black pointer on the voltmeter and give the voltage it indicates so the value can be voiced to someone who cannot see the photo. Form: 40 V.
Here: 4.6 V
